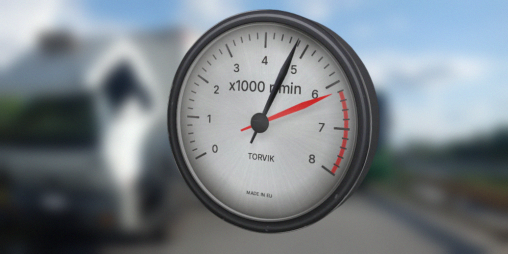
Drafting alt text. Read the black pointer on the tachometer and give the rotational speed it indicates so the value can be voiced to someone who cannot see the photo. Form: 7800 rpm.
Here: 4800 rpm
